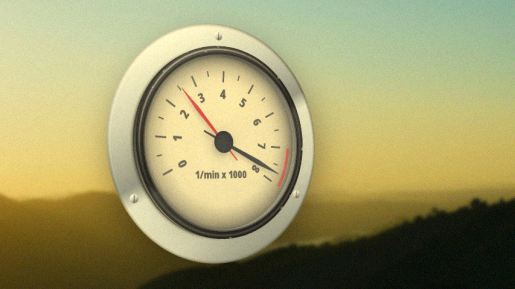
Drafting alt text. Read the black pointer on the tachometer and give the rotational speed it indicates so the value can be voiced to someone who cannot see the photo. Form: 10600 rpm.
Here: 7750 rpm
